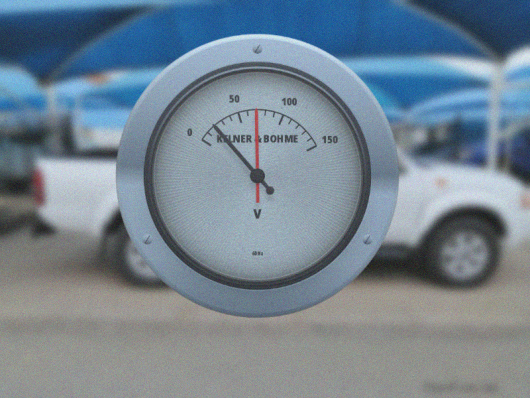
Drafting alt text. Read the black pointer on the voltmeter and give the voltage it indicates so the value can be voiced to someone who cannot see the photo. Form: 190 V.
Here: 20 V
